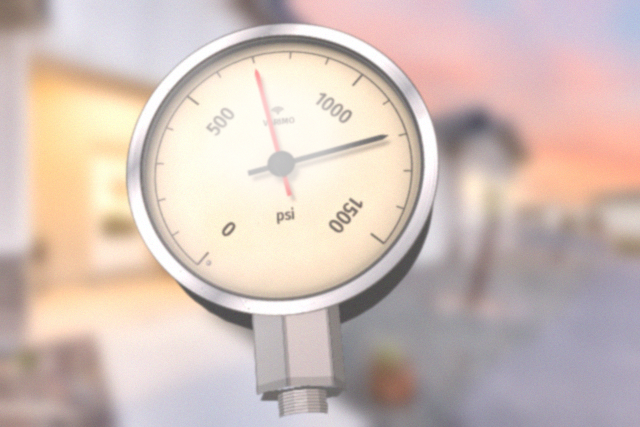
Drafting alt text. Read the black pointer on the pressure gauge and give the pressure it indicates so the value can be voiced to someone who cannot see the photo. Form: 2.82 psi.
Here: 1200 psi
